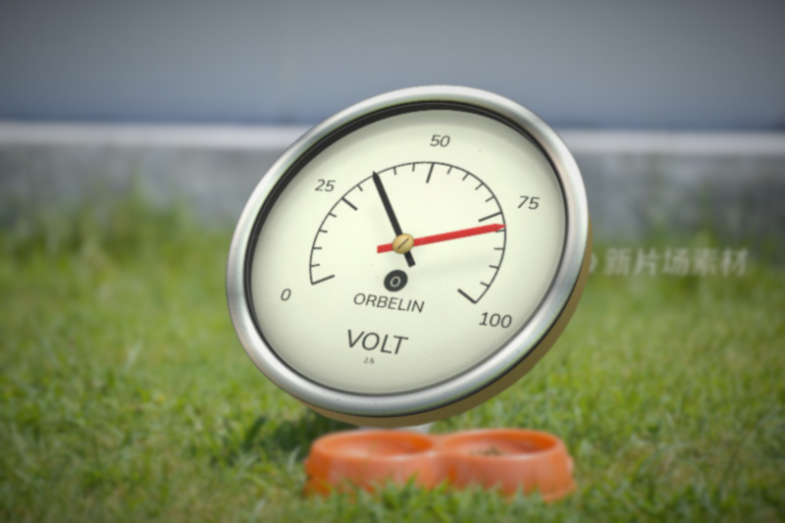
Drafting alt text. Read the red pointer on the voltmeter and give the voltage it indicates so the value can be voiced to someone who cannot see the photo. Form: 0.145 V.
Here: 80 V
